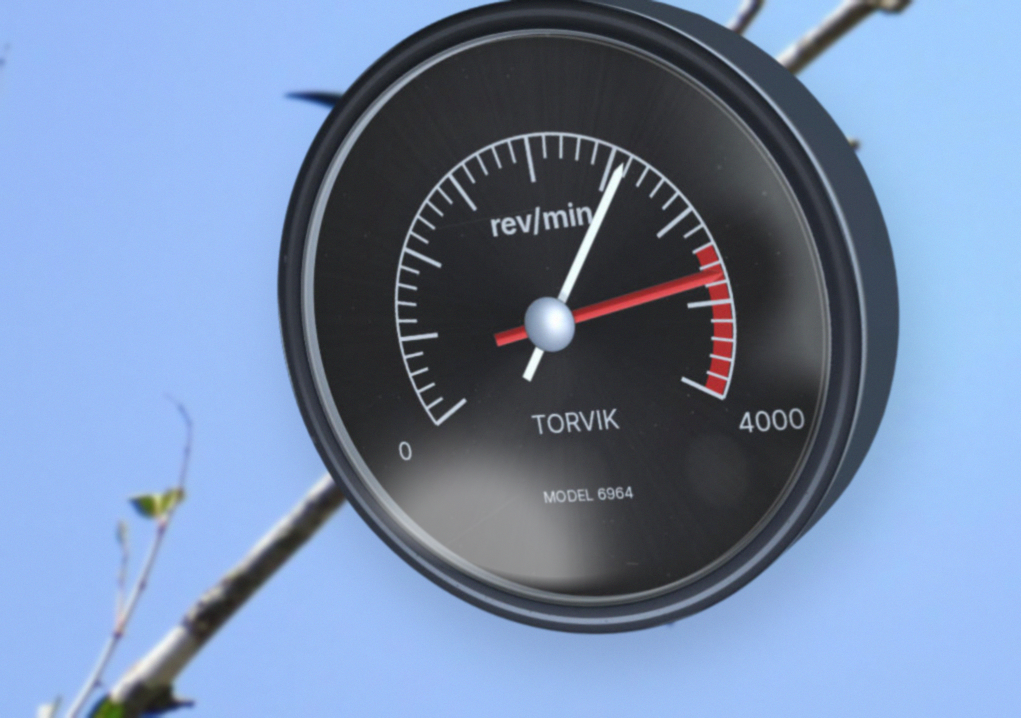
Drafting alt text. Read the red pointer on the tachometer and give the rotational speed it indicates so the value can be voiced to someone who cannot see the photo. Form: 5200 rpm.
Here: 3350 rpm
